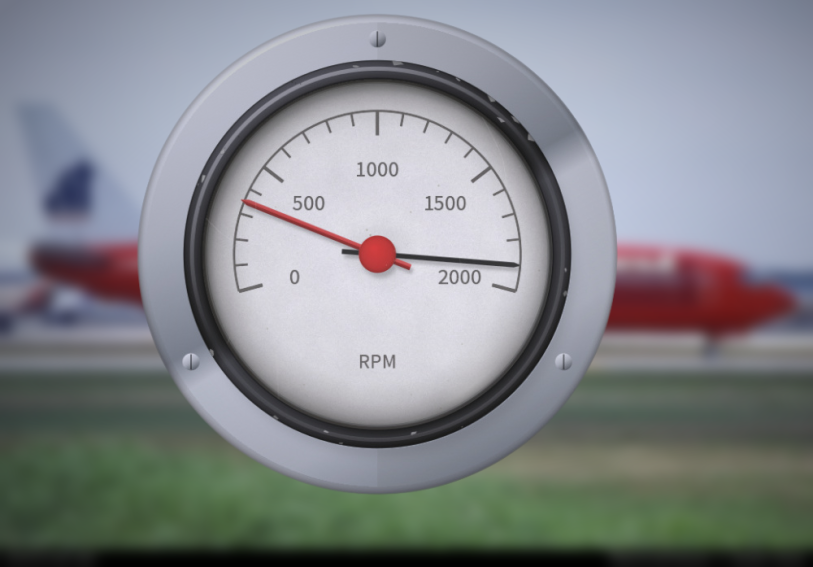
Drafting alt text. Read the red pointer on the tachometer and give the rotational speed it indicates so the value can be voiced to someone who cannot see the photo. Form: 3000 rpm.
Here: 350 rpm
